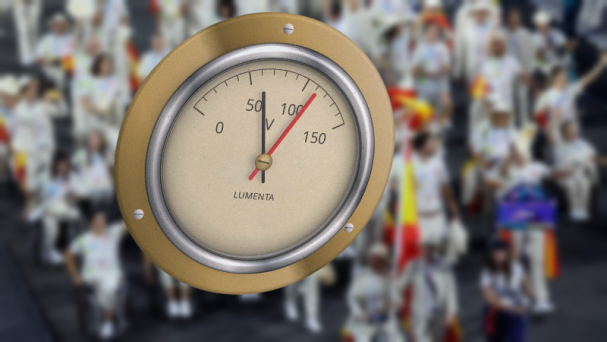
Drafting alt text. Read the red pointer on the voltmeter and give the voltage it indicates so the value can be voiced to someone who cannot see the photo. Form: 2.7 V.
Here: 110 V
